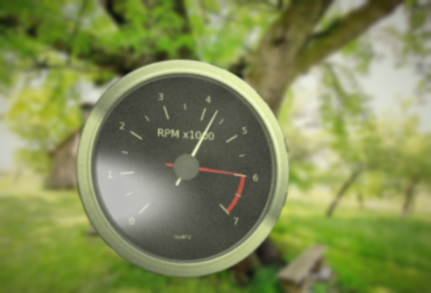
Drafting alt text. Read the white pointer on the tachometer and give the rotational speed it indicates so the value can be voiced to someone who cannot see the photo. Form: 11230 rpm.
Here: 4250 rpm
